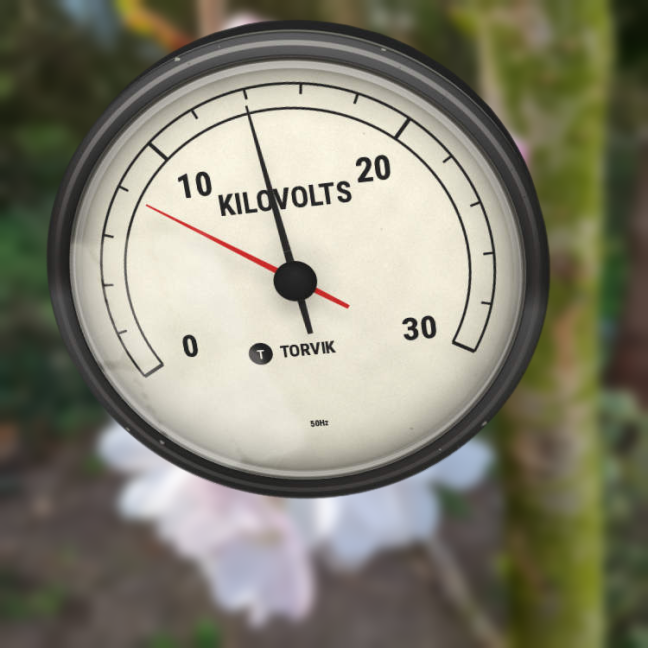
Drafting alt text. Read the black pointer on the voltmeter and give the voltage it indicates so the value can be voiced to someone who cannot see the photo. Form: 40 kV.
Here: 14 kV
